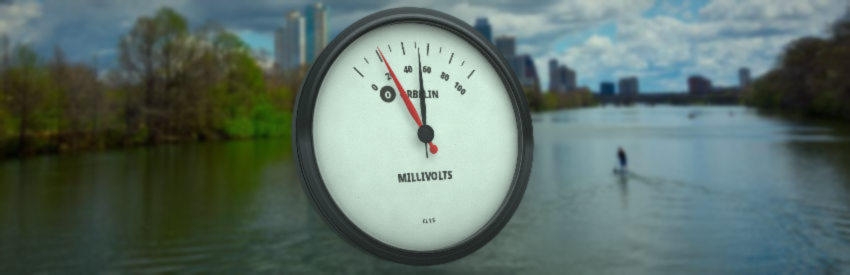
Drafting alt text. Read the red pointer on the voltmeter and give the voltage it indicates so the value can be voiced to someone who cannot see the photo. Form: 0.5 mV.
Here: 20 mV
